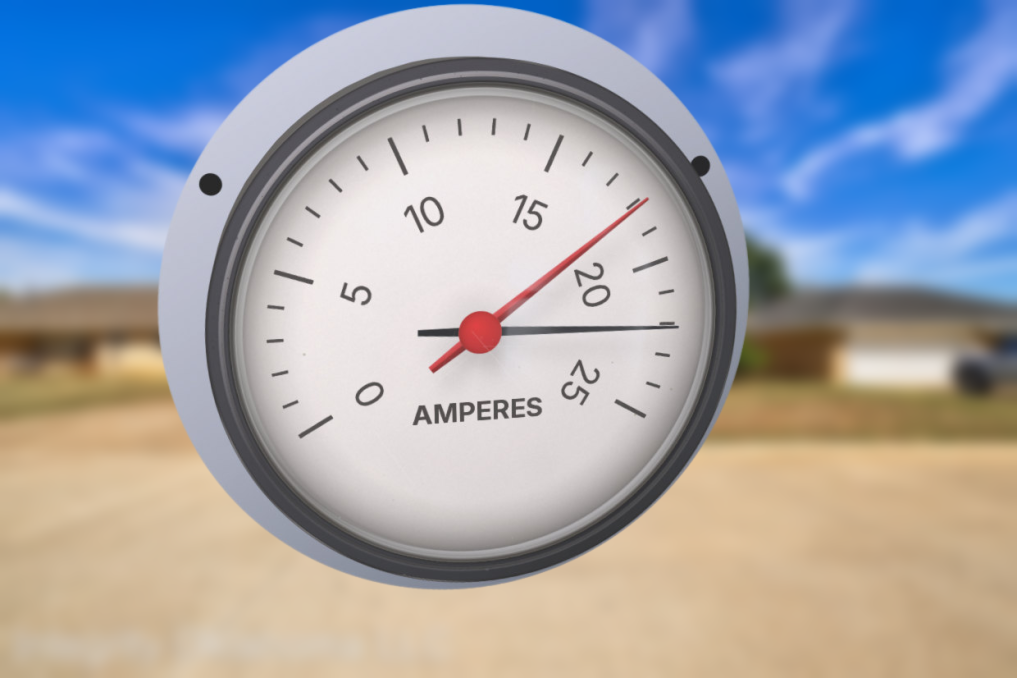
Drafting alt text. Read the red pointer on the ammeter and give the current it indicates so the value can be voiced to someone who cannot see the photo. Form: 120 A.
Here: 18 A
